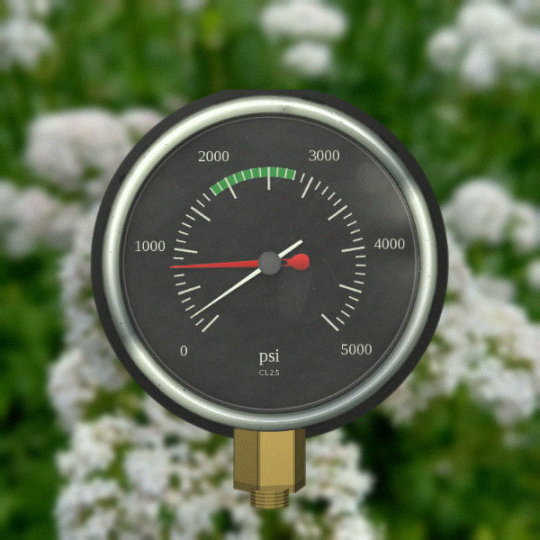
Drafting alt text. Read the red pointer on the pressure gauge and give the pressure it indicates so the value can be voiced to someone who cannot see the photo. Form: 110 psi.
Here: 800 psi
